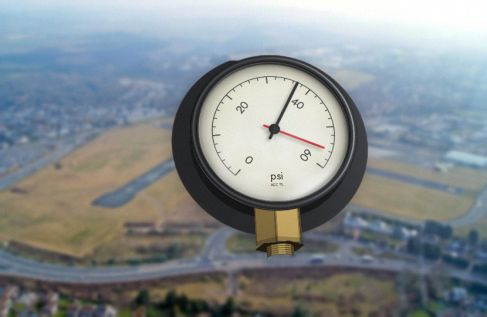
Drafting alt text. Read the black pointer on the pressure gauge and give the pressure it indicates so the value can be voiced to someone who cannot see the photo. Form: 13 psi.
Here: 37 psi
